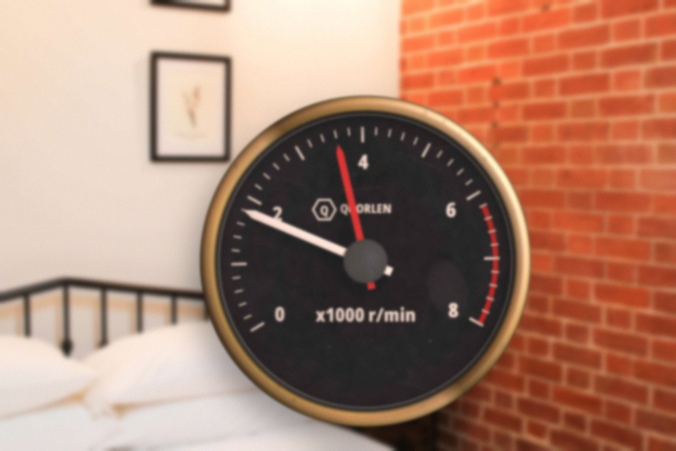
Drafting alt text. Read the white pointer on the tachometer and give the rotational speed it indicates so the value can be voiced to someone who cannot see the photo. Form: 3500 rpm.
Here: 1800 rpm
